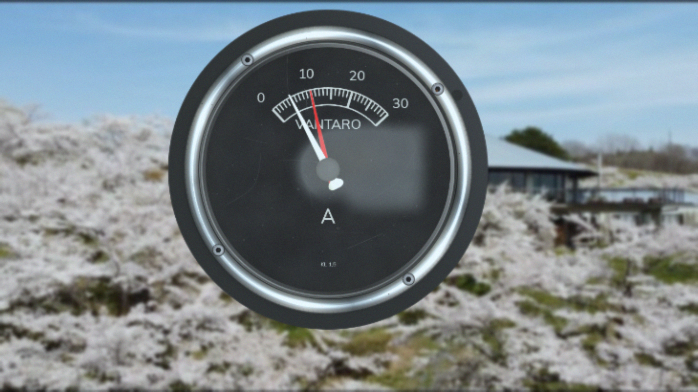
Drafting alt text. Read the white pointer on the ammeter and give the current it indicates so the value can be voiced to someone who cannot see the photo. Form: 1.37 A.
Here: 5 A
